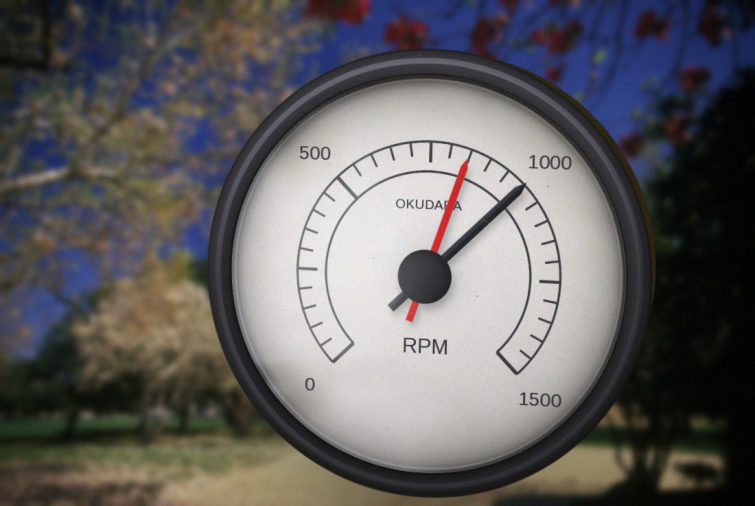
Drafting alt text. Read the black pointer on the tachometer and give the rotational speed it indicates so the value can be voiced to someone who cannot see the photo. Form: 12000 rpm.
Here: 1000 rpm
